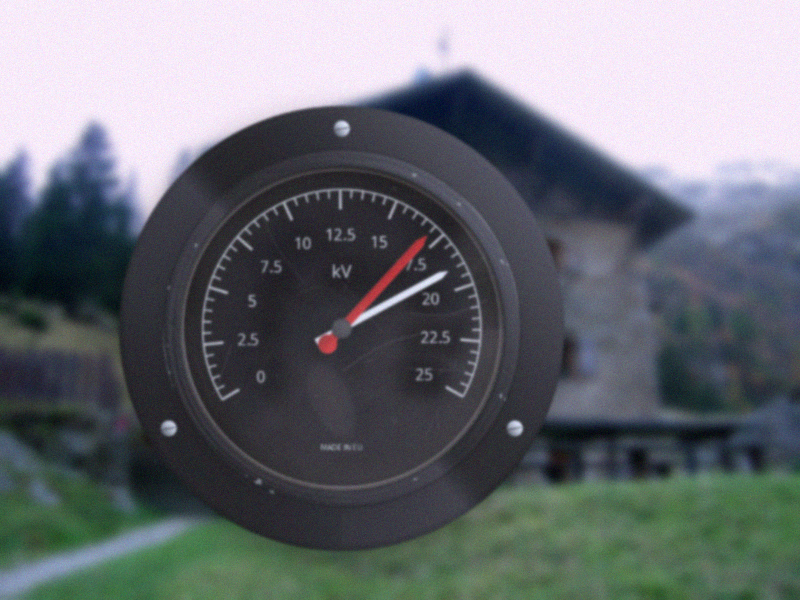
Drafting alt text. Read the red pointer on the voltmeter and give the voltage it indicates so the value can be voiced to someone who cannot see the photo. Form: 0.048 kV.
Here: 17 kV
